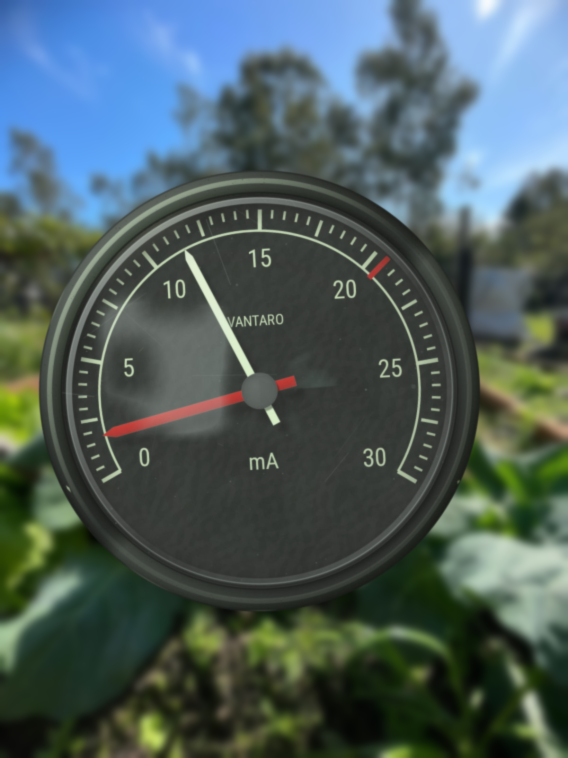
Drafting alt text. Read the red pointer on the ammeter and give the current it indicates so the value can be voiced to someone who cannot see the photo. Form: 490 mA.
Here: 1.75 mA
